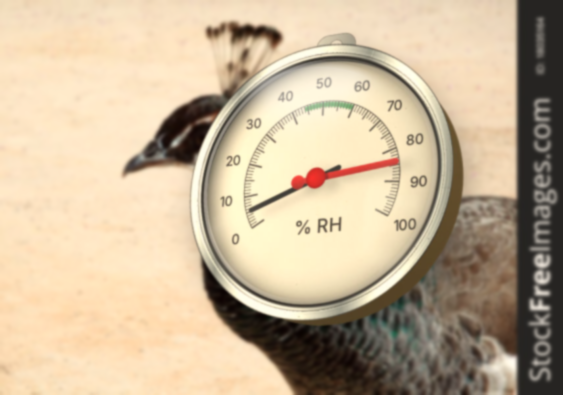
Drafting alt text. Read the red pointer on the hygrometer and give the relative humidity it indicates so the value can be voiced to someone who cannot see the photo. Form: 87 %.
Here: 85 %
